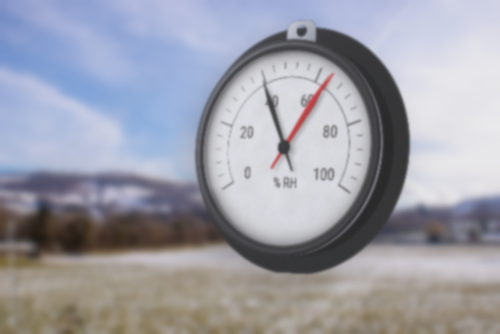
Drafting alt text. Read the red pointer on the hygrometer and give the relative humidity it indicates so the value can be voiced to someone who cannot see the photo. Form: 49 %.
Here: 64 %
